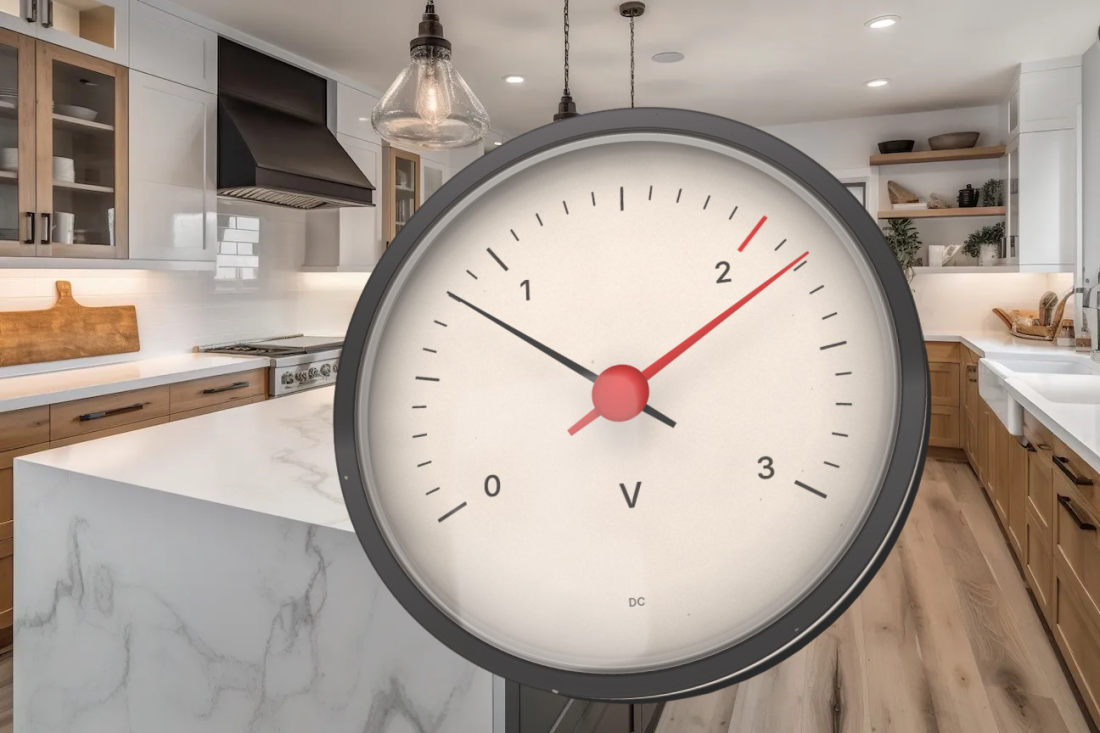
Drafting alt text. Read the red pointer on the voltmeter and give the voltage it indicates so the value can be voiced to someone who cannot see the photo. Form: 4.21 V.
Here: 2.2 V
